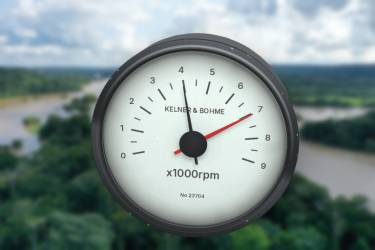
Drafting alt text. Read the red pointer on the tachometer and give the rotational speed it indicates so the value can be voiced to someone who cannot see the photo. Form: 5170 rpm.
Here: 7000 rpm
